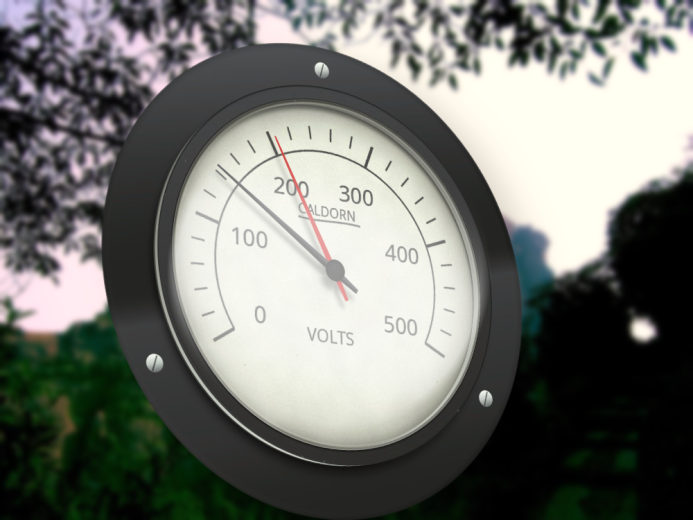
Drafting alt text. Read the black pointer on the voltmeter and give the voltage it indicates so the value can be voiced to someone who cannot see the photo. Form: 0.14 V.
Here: 140 V
